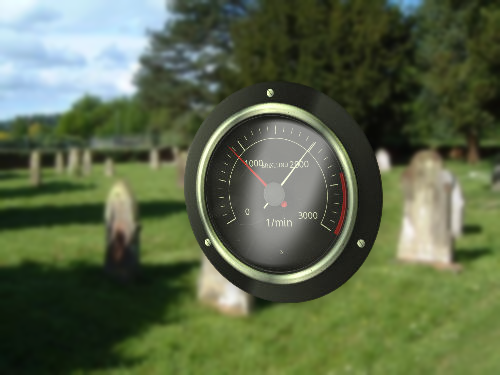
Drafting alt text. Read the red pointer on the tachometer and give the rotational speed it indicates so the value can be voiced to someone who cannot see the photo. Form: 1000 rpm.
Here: 900 rpm
